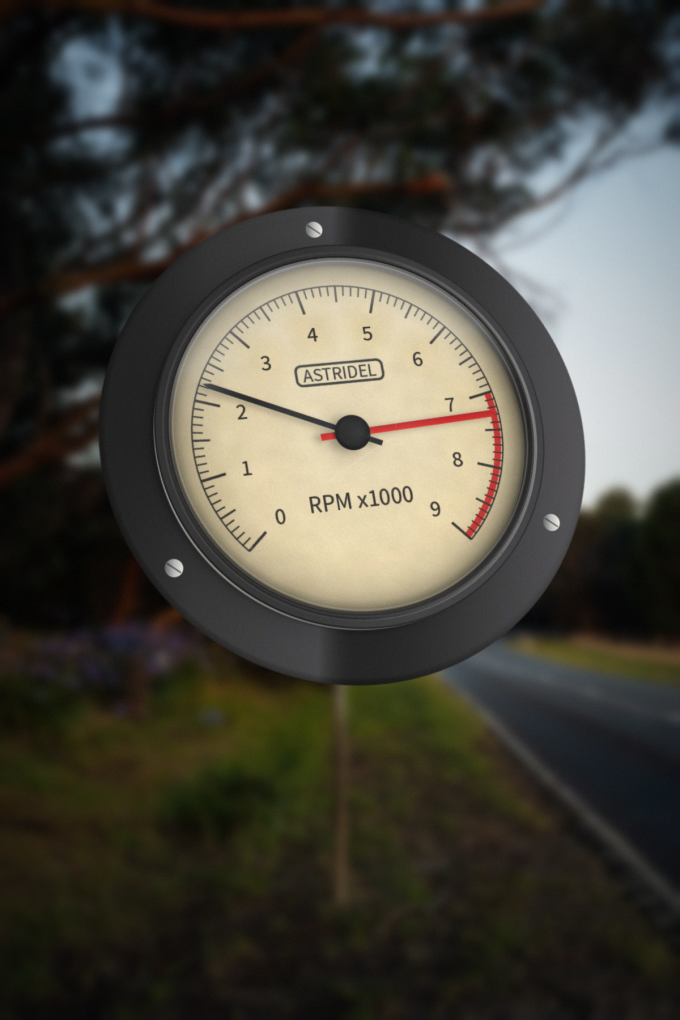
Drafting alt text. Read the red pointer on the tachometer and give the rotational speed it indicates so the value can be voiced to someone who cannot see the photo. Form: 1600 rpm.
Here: 7300 rpm
